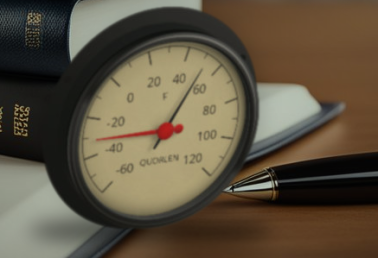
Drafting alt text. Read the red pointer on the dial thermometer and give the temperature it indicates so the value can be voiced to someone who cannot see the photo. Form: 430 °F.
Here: -30 °F
